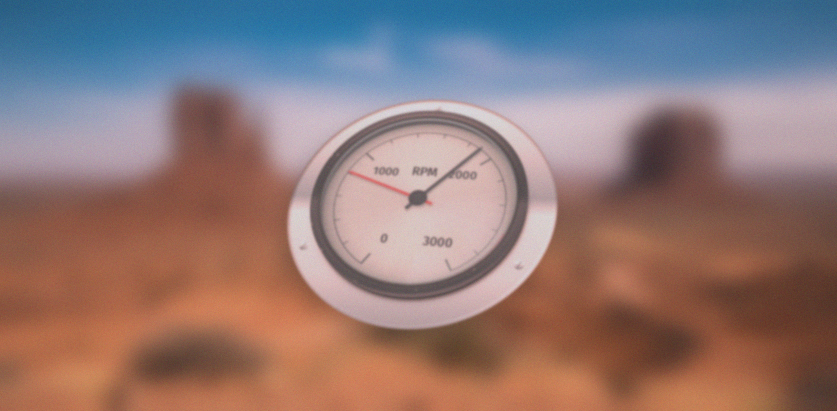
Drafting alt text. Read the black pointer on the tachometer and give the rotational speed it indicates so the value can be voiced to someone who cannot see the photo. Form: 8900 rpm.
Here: 1900 rpm
